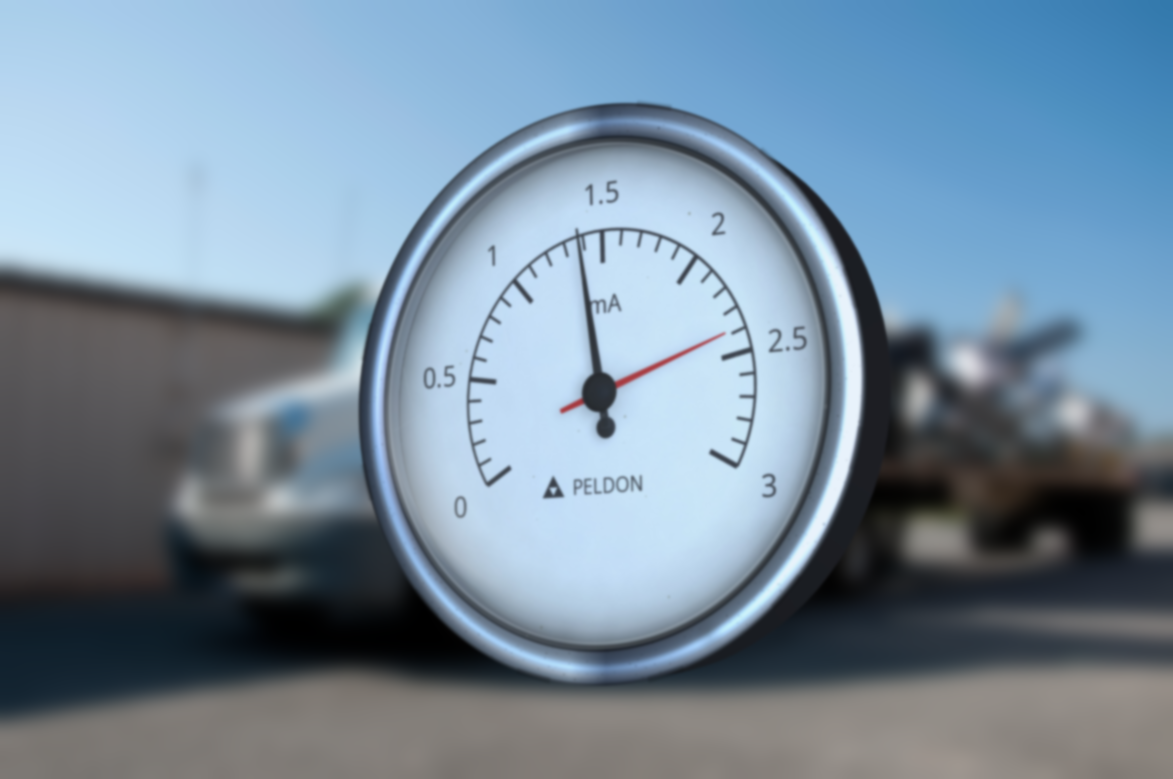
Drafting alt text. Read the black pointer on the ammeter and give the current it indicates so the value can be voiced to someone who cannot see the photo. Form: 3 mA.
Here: 1.4 mA
